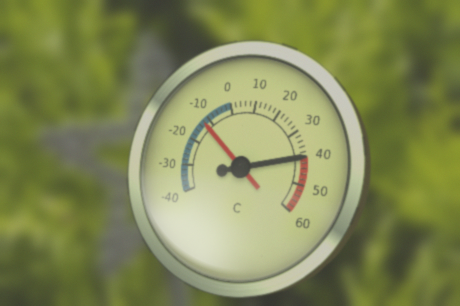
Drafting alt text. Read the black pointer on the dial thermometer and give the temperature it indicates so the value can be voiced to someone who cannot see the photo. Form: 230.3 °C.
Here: 40 °C
